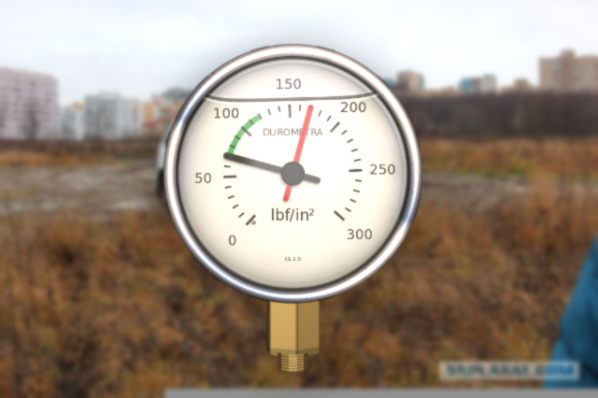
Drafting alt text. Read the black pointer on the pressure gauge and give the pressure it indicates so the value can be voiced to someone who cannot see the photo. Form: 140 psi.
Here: 70 psi
